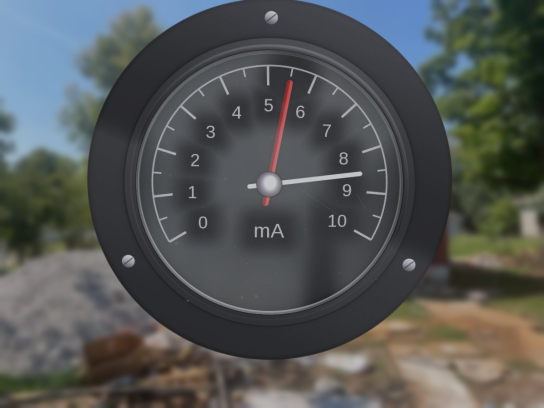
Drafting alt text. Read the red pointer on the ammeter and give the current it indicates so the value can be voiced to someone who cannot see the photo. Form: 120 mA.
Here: 5.5 mA
